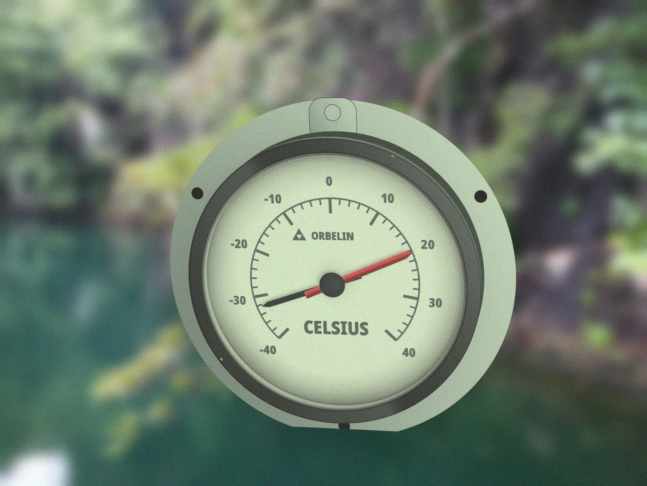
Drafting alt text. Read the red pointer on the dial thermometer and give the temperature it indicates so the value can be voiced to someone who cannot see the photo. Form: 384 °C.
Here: 20 °C
